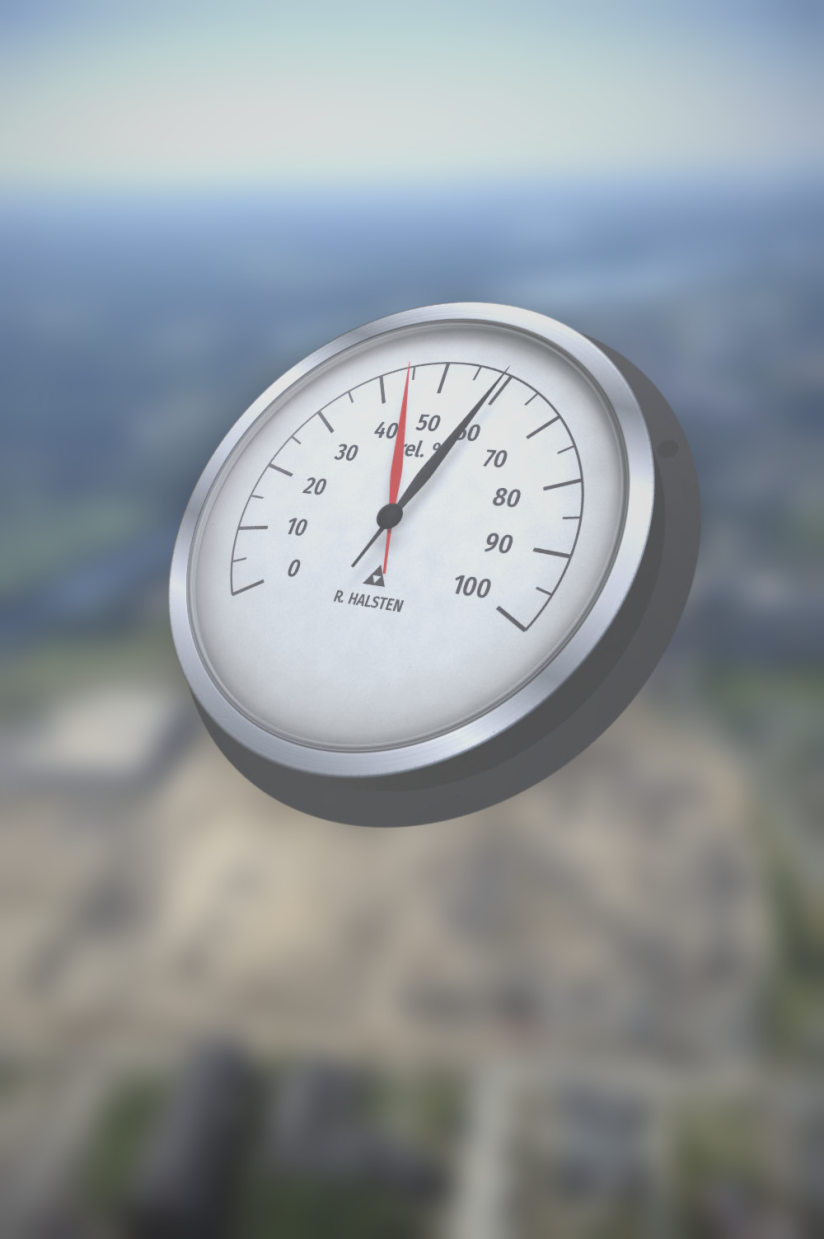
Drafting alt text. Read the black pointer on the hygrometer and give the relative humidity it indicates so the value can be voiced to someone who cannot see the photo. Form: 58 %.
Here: 60 %
